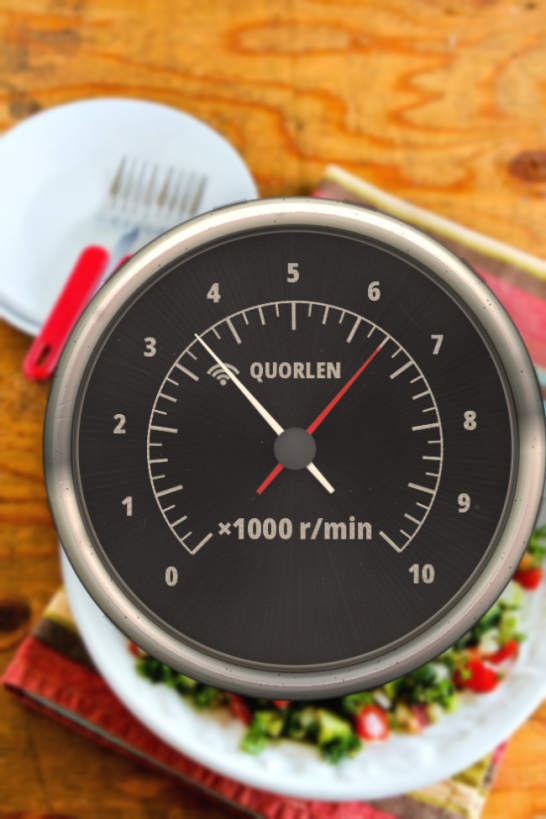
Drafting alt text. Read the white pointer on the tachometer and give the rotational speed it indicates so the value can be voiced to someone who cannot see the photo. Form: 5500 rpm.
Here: 3500 rpm
